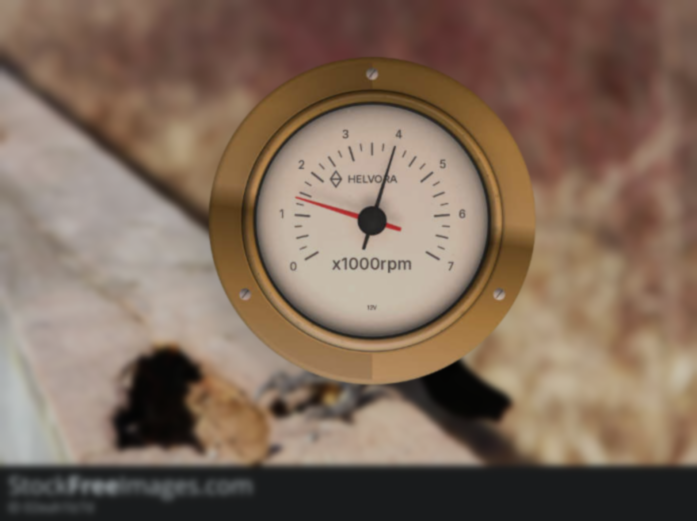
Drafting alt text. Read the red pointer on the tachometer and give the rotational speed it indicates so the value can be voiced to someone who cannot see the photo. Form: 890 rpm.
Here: 1375 rpm
